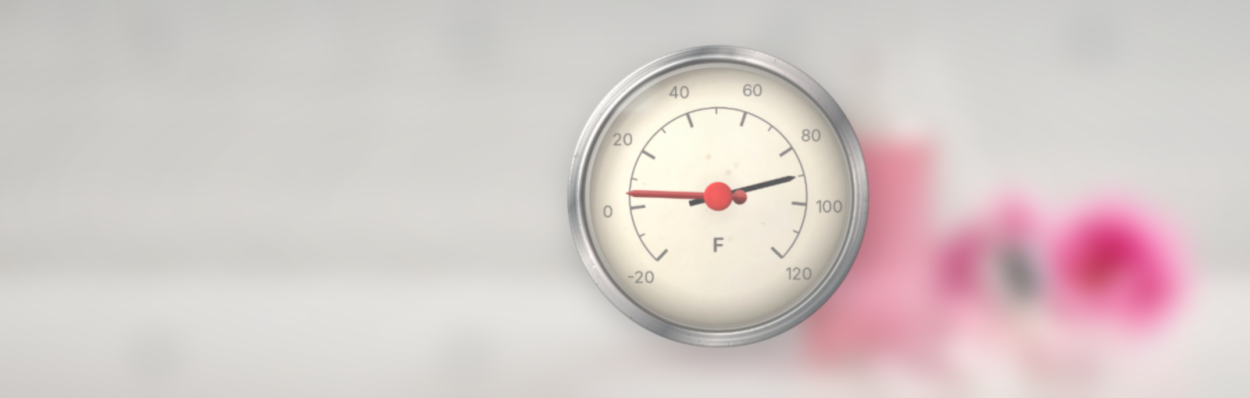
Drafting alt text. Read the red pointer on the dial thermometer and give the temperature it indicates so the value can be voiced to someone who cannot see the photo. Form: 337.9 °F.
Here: 5 °F
